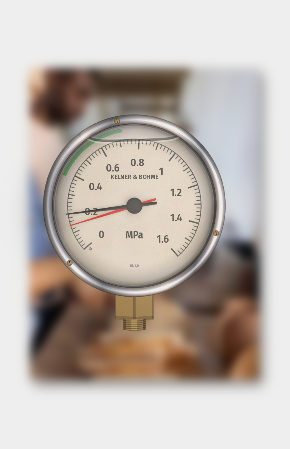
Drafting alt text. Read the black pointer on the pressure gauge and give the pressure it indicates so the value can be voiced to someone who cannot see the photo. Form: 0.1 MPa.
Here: 0.2 MPa
